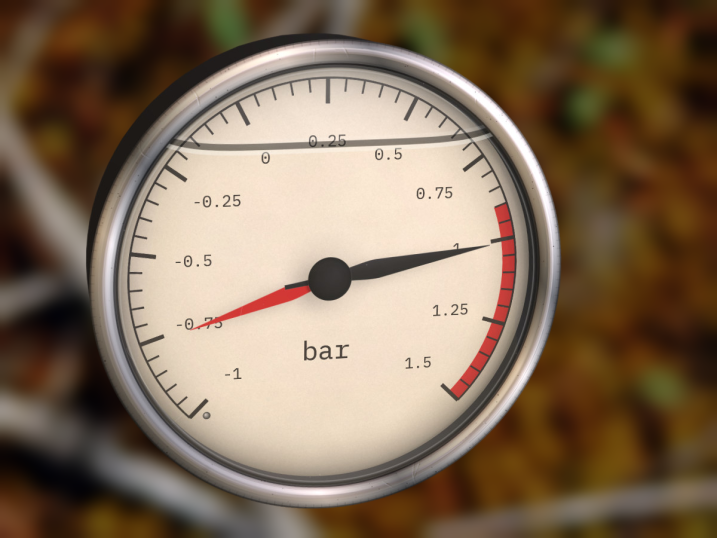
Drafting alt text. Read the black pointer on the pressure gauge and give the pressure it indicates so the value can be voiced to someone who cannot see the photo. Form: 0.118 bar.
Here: 1 bar
